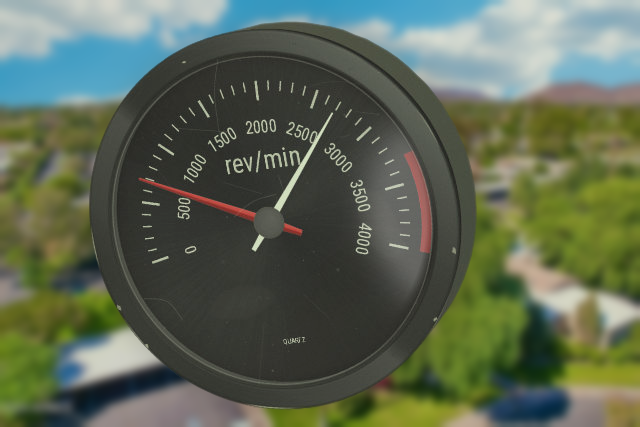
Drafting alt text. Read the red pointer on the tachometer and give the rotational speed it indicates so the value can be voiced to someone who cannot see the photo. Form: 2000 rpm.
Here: 700 rpm
